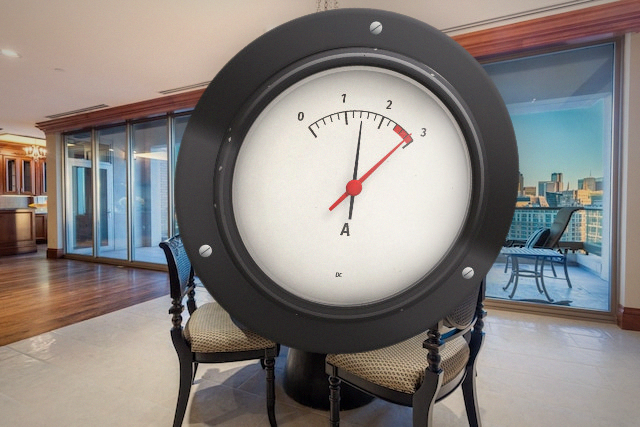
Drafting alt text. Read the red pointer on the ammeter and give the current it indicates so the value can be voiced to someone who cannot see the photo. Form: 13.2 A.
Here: 2.8 A
